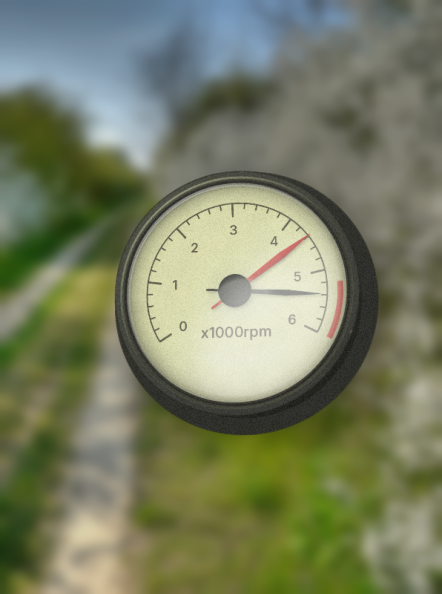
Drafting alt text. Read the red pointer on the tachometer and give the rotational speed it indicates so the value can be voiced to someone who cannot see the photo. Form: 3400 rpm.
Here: 4400 rpm
